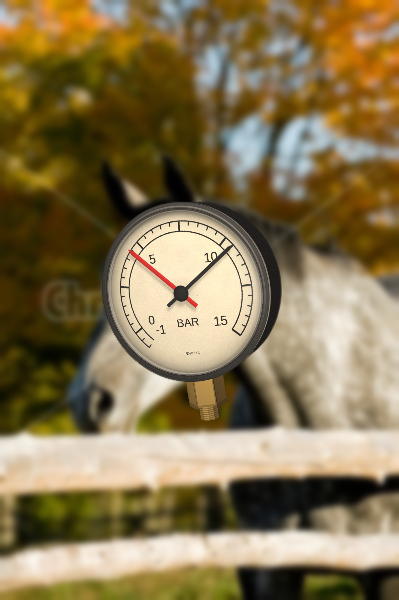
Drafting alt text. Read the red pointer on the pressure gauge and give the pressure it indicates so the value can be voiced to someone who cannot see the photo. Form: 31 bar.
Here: 4.5 bar
